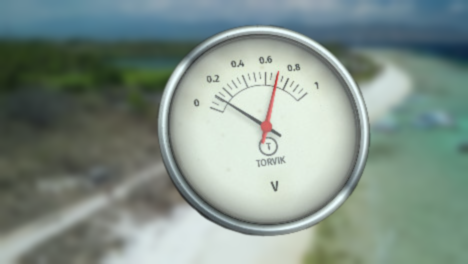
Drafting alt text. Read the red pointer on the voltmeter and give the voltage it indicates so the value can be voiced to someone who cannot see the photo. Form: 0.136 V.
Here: 0.7 V
